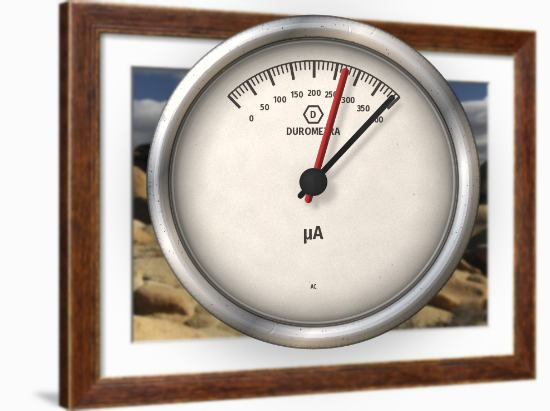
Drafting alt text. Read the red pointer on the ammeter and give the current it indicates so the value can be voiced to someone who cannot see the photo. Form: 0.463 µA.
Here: 270 µA
